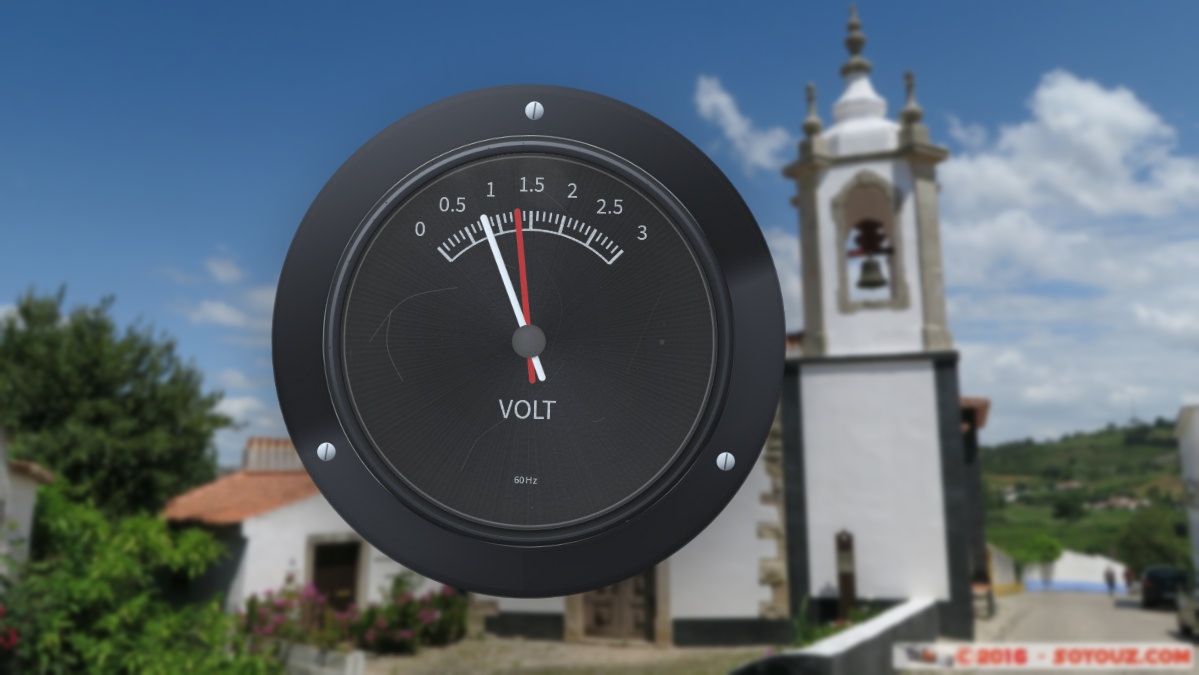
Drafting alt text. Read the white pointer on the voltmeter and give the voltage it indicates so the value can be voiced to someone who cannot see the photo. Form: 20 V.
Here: 0.8 V
